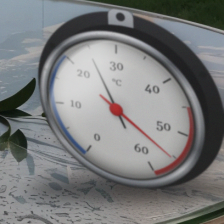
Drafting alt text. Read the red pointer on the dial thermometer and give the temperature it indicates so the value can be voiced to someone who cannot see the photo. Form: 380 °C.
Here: 55 °C
